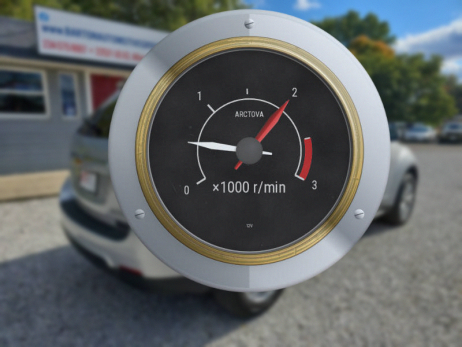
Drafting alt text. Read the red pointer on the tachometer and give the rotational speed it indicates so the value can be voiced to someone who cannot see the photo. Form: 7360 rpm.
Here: 2000 rpm
